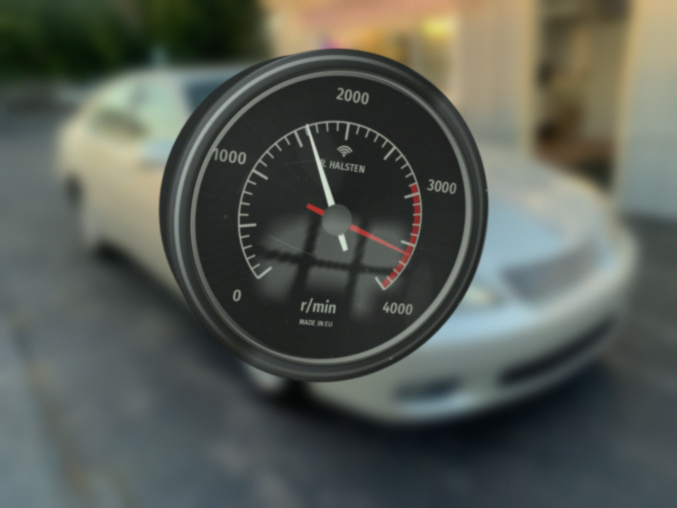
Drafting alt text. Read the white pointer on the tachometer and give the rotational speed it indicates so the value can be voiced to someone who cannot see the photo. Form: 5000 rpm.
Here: 1600 rpm
